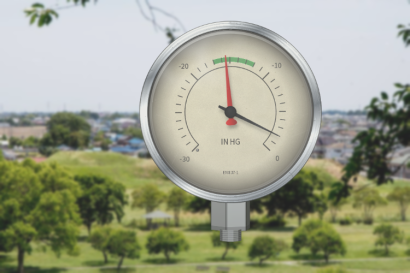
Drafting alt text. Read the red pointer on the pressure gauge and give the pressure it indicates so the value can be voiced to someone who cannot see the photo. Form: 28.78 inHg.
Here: -15.5 inHg
